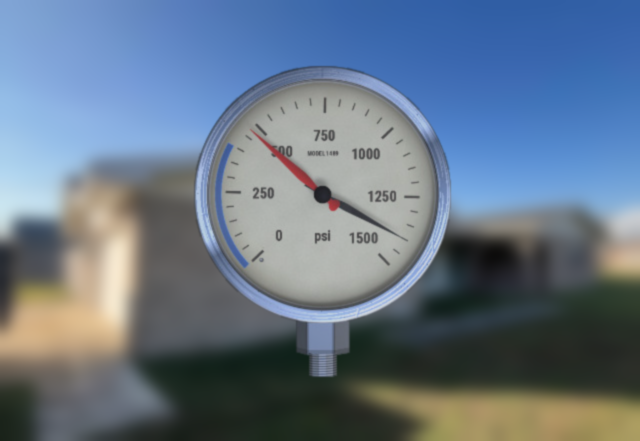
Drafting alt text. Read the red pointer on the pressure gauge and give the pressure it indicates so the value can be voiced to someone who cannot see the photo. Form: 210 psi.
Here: 475 psi
